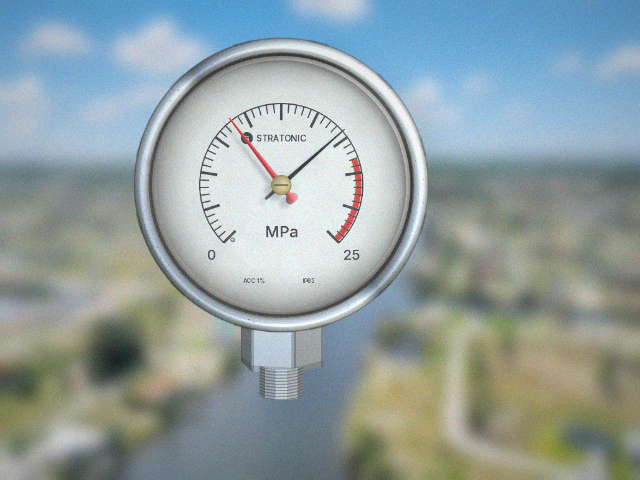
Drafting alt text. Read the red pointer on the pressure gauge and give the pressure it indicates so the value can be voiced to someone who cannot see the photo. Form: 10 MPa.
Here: 9 MPa
